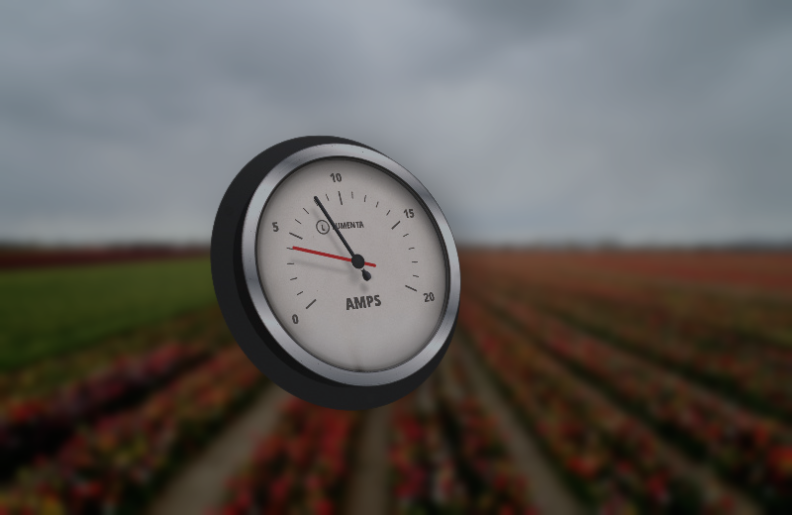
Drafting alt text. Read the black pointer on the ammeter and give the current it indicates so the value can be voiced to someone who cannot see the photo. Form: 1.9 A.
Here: 8 A
